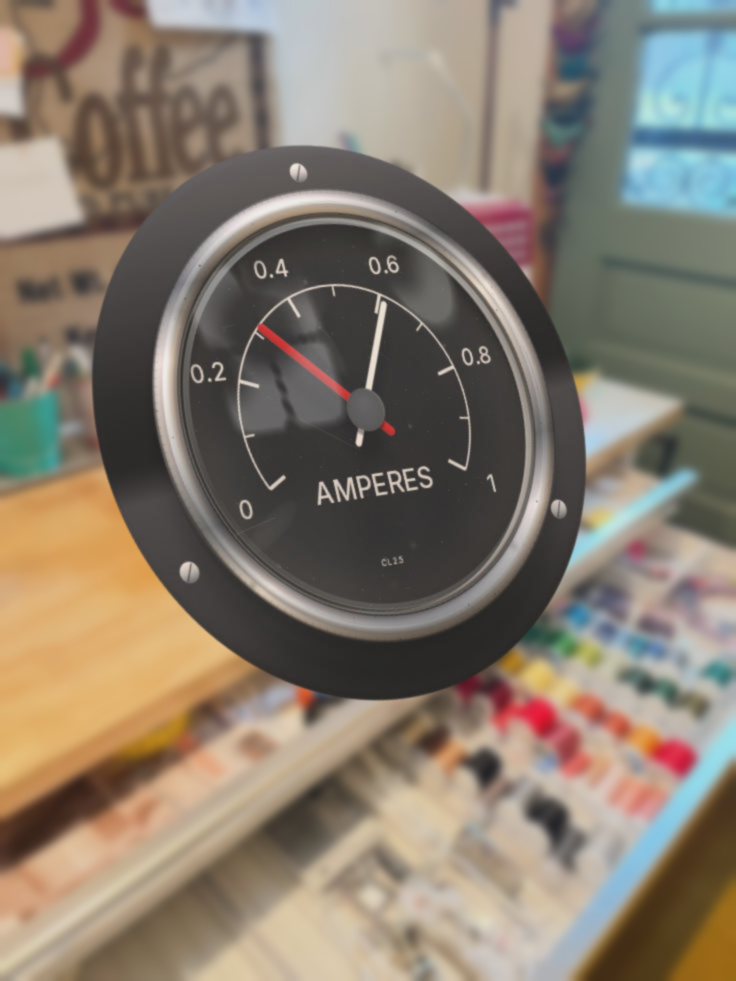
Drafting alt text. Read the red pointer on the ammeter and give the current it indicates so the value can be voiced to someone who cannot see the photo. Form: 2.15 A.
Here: 0.3 A
